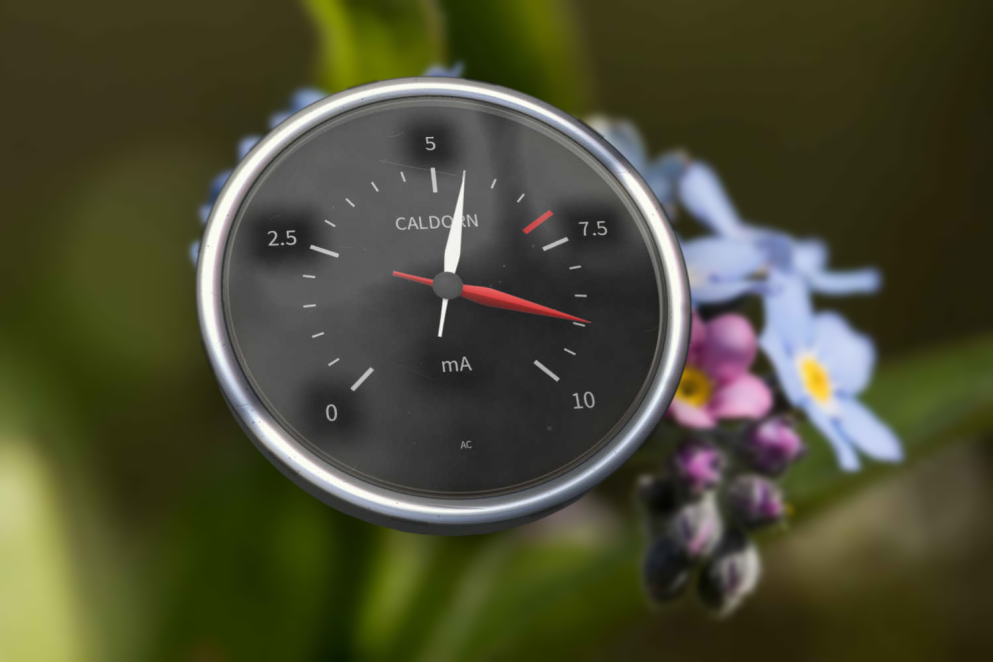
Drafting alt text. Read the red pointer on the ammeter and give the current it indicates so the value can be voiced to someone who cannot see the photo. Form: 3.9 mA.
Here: 9 mA
